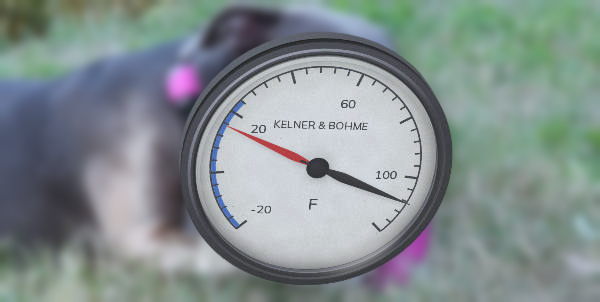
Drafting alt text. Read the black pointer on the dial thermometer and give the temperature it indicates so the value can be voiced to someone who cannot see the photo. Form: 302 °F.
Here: 108 °F
